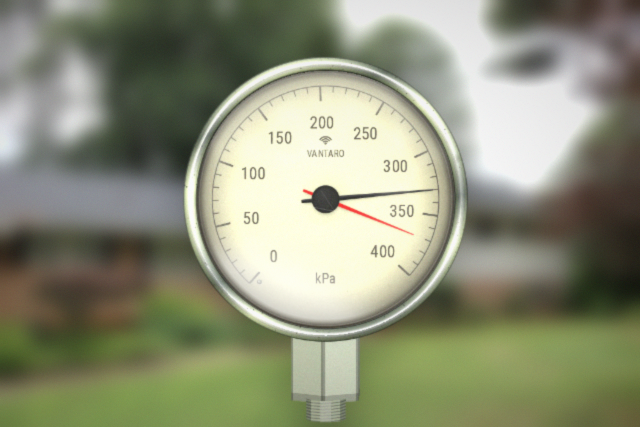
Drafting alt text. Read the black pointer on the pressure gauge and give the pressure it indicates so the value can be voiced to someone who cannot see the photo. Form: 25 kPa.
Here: 330 kPa
